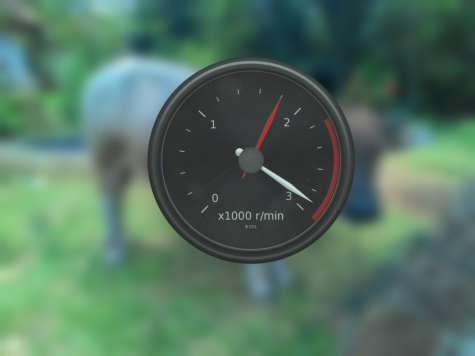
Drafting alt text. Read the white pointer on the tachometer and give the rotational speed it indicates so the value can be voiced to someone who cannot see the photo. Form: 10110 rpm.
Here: 2900 rpm
